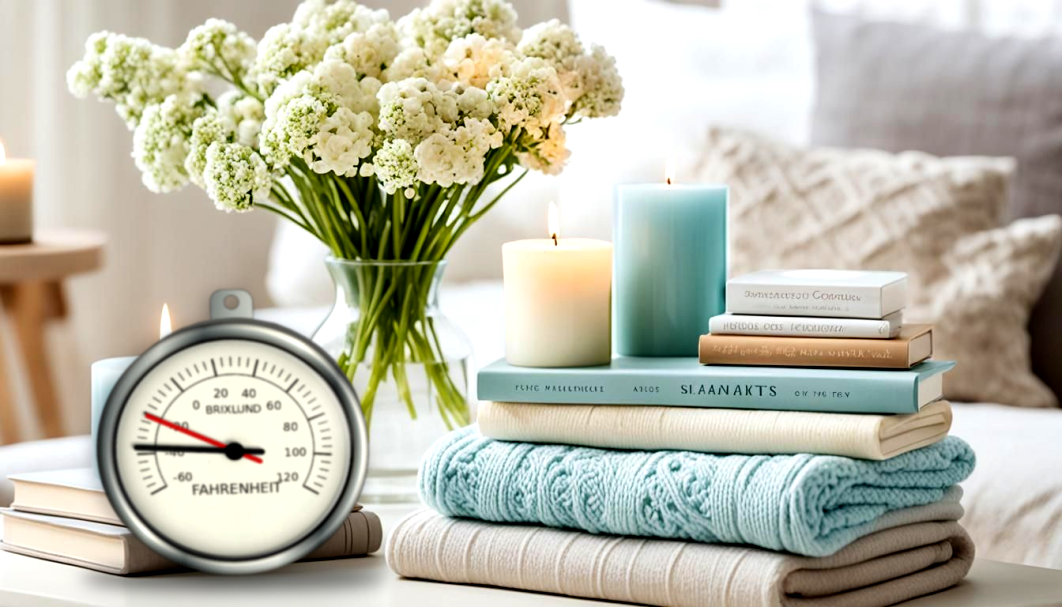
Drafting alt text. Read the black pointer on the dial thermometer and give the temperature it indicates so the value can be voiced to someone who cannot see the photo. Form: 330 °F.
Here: -36 °F
